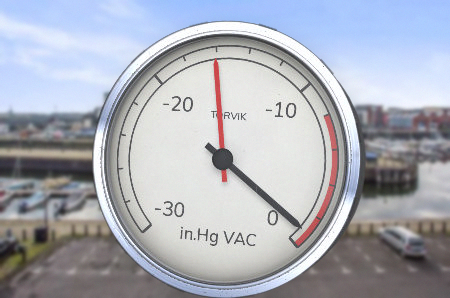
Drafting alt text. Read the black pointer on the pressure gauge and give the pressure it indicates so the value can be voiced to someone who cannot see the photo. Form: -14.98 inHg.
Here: -1 inHg
